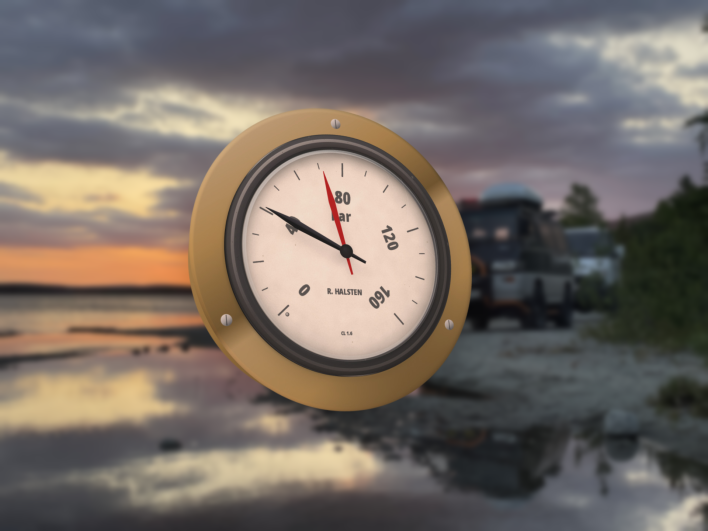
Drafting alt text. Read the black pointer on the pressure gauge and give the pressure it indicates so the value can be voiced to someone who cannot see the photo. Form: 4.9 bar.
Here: 40 bar
